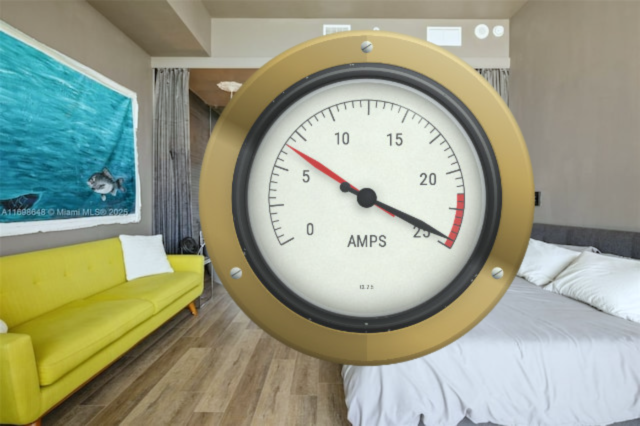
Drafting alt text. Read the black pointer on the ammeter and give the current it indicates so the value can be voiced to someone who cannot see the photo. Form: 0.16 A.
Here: 24.5 A
